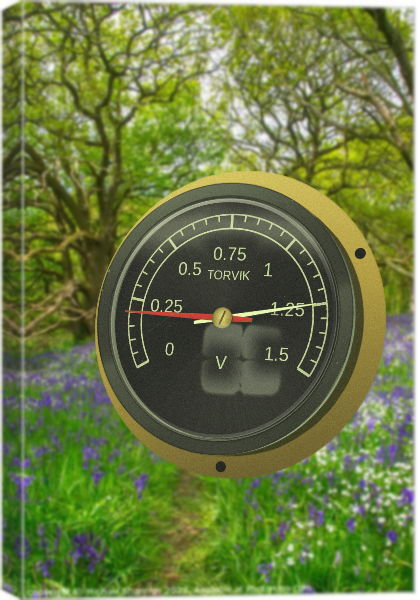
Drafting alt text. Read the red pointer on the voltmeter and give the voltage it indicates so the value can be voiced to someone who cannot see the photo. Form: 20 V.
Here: 0.2 V
